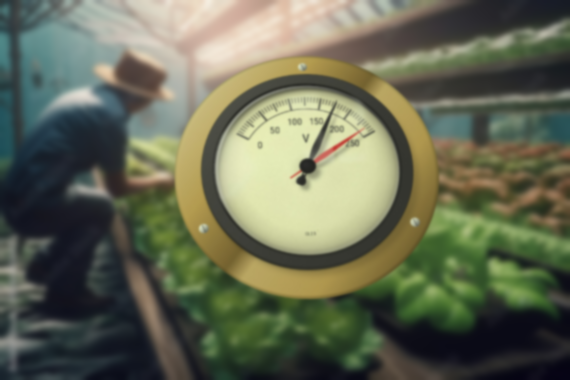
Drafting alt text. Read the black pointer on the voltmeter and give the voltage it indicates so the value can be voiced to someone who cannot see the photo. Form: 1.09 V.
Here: 175 V
